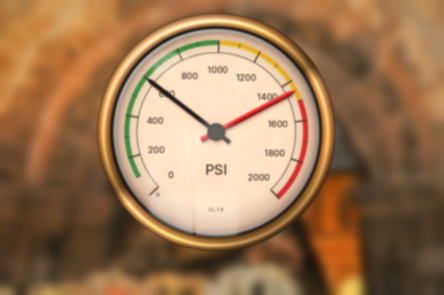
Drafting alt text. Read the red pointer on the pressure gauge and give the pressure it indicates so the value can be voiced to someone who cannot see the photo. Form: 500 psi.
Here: 1450 psi
